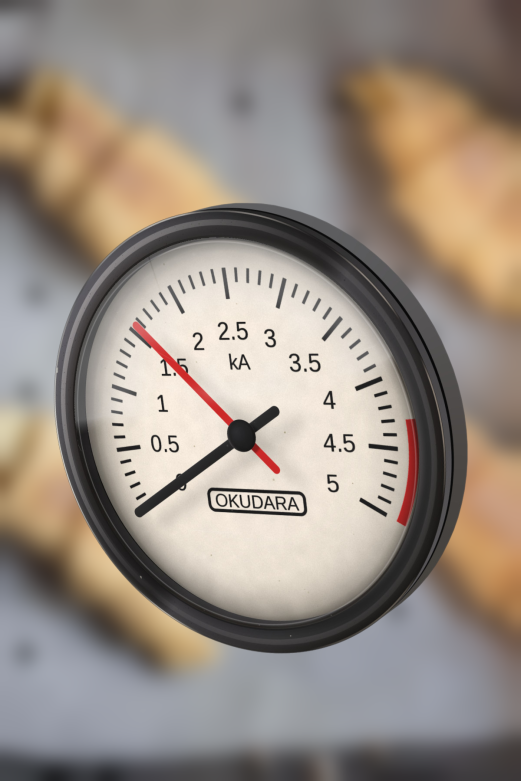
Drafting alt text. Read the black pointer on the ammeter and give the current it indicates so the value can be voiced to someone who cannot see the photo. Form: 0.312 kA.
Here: 0 kA
